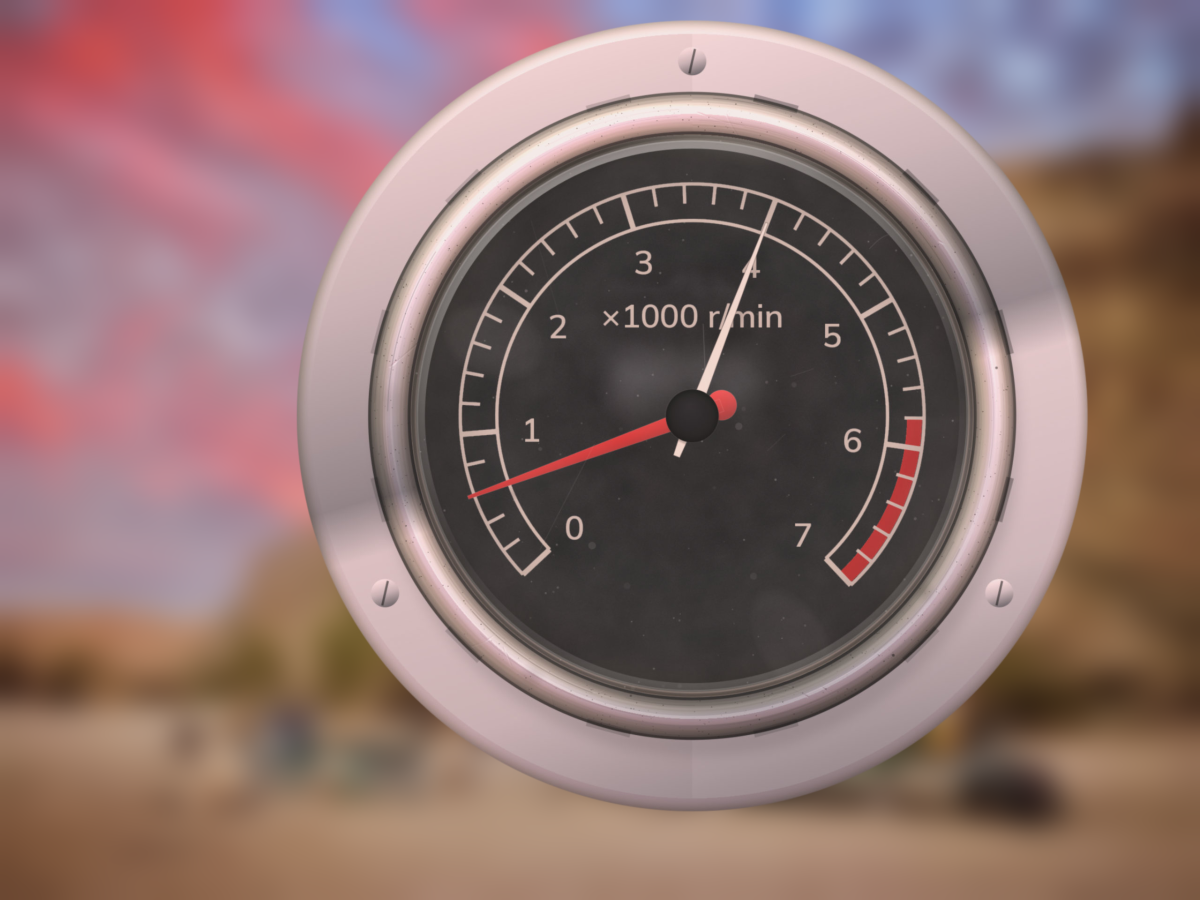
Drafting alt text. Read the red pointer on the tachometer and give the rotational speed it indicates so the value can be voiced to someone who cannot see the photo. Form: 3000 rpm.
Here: 600 rpm
